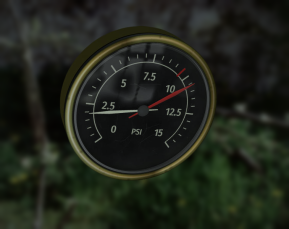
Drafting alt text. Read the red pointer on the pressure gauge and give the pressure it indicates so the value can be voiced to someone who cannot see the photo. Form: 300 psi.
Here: 10.5 psi
